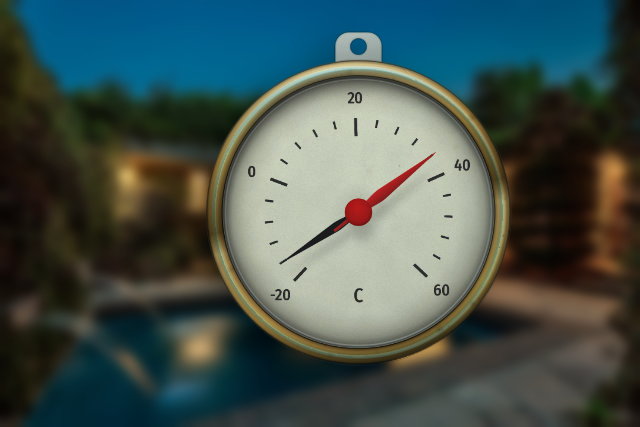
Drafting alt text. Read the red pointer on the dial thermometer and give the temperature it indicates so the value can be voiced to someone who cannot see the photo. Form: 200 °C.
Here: 36 °C
